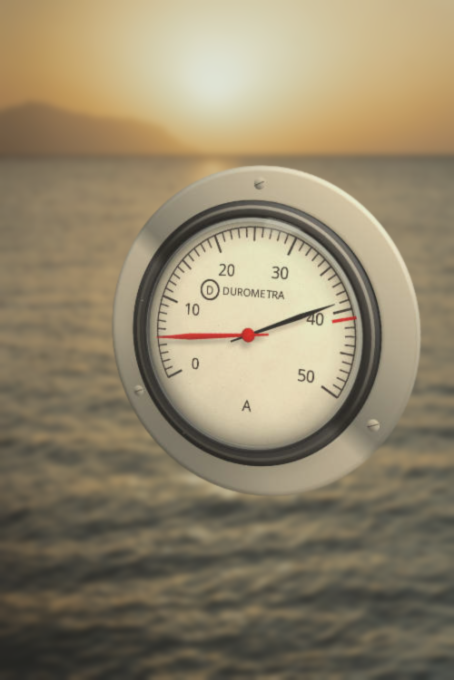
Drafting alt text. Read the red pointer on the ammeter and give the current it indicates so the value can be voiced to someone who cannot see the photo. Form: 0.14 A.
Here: 5 A
